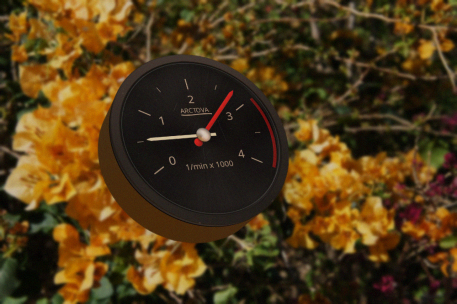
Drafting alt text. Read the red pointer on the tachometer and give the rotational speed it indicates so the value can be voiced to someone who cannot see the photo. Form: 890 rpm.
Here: 2750 rpm
